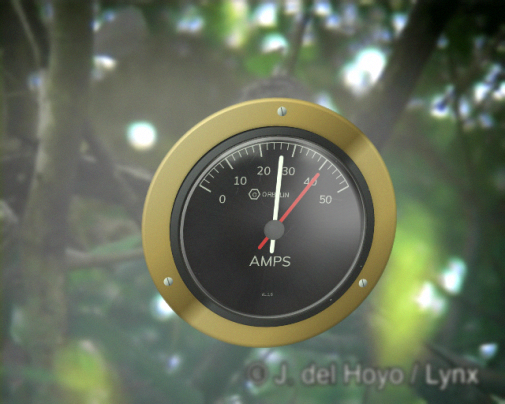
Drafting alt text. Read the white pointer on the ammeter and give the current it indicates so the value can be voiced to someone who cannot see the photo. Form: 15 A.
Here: 26 A
